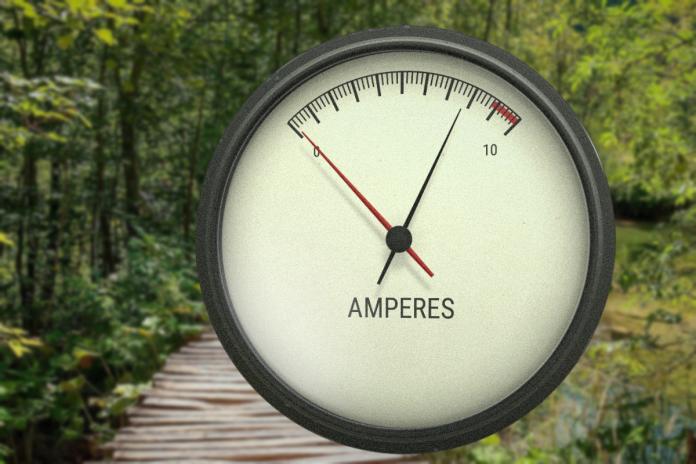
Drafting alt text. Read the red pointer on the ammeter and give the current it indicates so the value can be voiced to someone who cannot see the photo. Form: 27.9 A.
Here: 0.2 A
